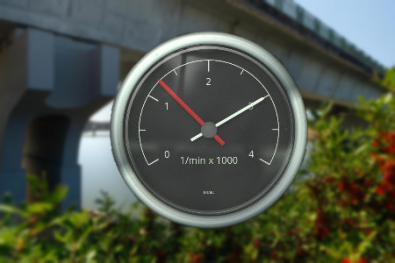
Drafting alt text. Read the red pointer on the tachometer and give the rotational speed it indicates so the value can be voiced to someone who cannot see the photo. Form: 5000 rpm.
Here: 1250 rpm
